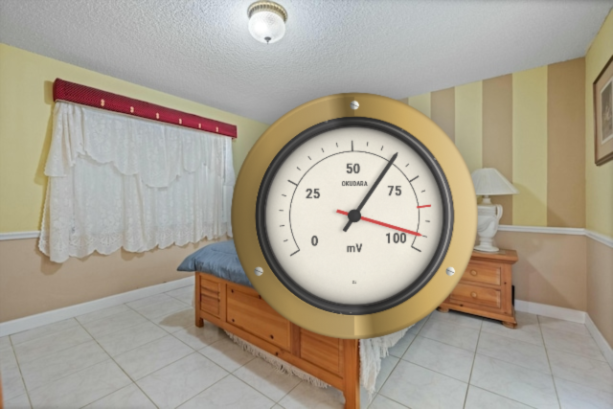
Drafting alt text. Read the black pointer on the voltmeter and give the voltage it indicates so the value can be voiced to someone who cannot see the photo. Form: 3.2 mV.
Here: 65 mV
